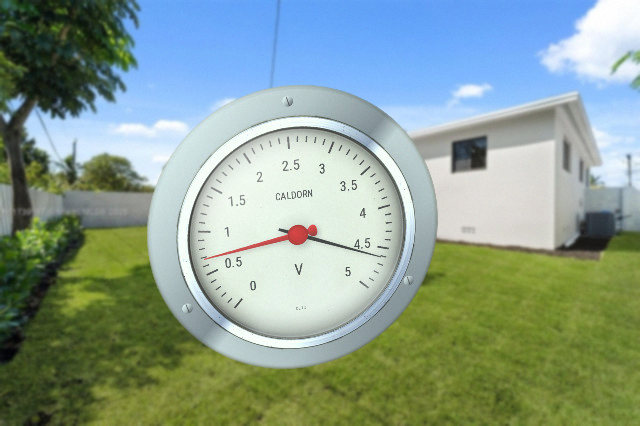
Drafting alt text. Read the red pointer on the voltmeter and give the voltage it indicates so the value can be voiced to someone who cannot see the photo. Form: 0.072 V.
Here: 0.7 V
